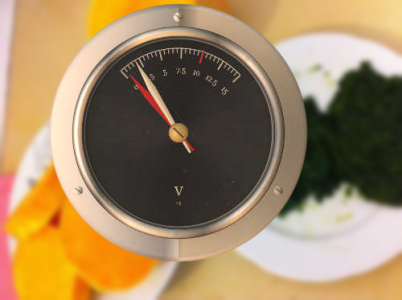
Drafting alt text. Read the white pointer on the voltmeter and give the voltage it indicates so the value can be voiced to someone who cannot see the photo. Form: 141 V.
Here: 2 V
